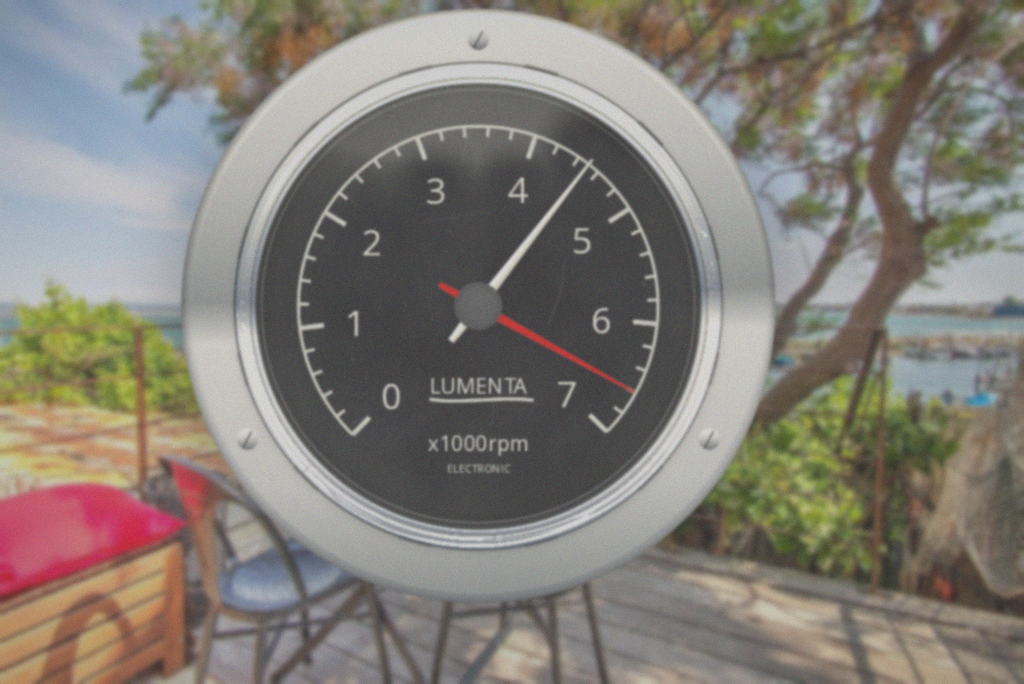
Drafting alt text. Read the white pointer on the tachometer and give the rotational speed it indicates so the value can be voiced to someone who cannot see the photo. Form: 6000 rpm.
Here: 4500 rpm
